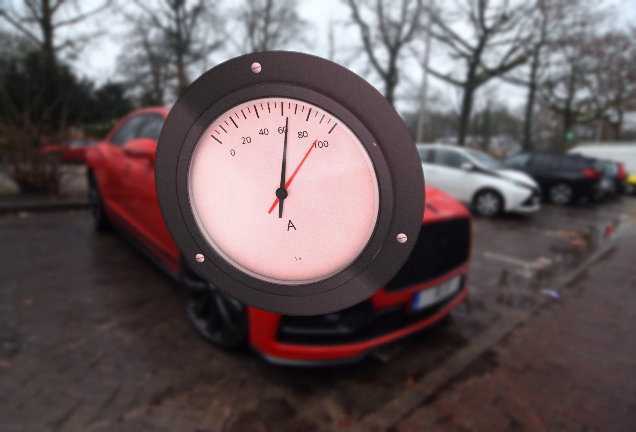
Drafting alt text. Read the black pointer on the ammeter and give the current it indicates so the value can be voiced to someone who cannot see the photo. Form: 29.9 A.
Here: 65 A
